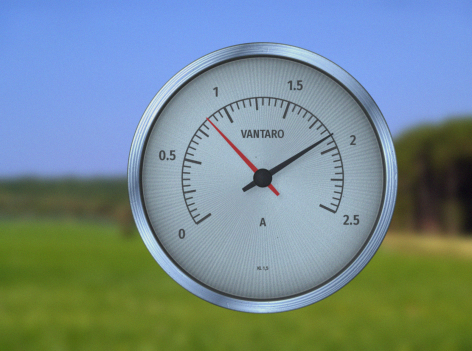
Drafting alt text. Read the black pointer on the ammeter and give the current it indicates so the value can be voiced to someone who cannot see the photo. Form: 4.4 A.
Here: 1.9 A
